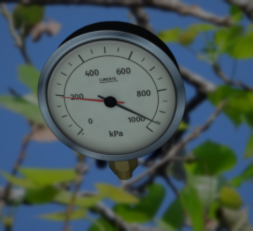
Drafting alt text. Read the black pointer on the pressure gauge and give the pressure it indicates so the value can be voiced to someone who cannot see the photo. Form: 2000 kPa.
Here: 950 kPa
